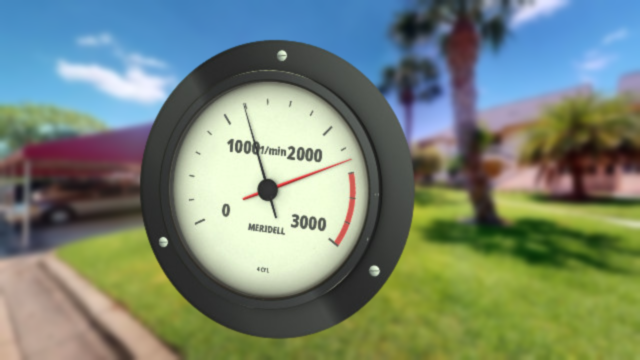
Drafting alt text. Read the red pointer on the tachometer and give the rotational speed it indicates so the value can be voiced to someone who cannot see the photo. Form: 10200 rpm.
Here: 2300 rpm
